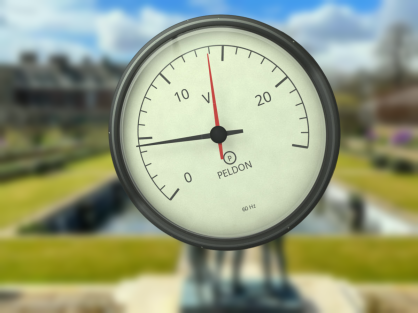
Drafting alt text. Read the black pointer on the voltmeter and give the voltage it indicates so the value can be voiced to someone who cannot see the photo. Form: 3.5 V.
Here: 4.5 V
